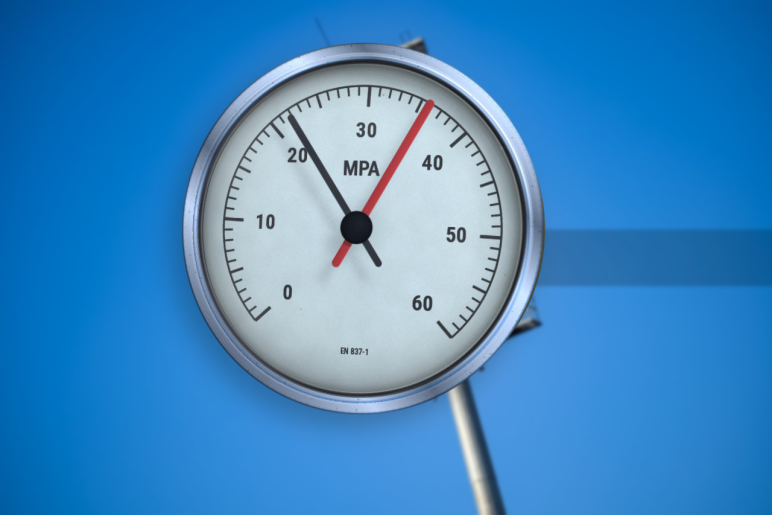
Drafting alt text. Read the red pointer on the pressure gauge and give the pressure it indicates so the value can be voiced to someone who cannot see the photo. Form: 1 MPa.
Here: 36 MPa
